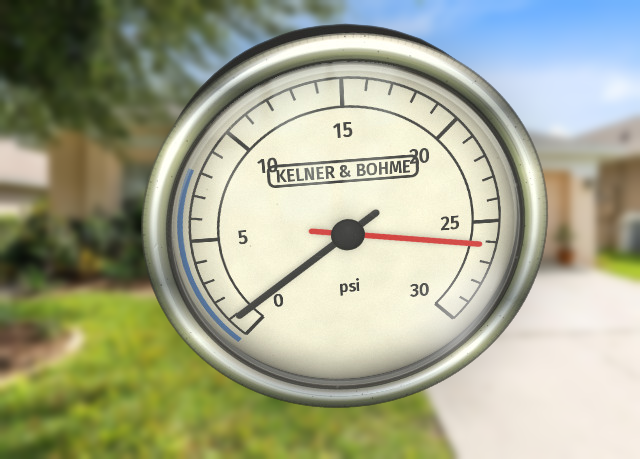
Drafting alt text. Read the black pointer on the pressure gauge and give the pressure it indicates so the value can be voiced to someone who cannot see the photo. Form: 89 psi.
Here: 1 psi
